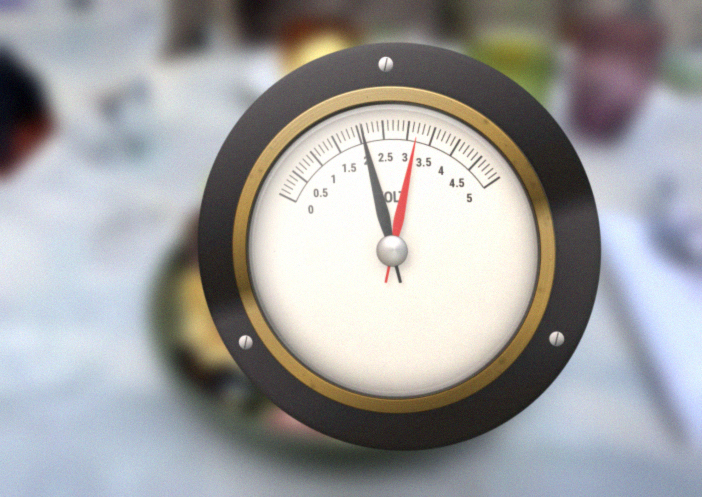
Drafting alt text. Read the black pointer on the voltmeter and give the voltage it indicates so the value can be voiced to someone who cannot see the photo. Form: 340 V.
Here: 2.1 V
